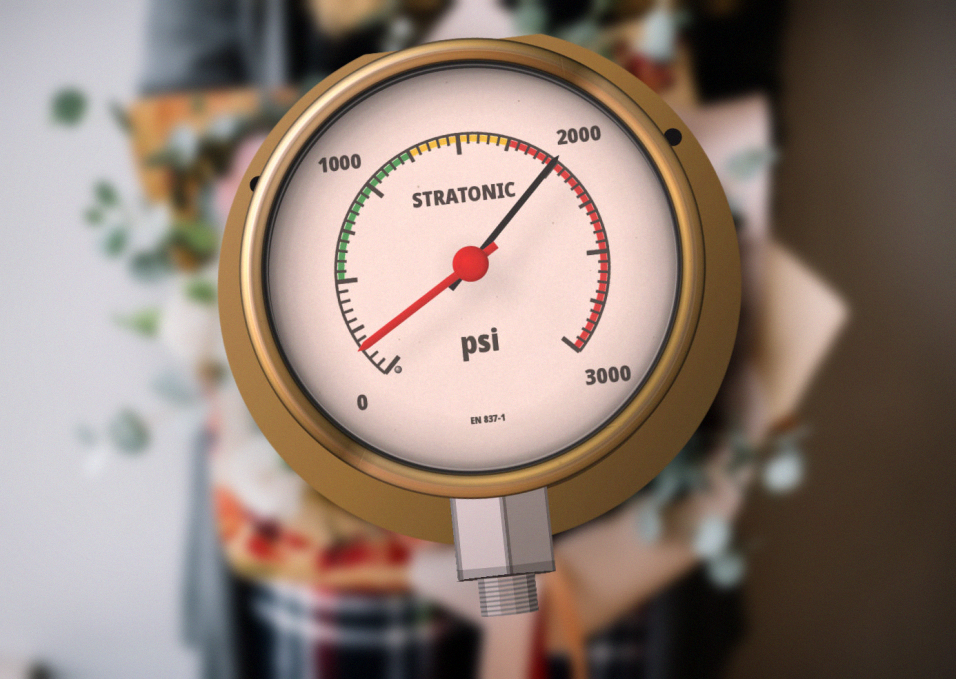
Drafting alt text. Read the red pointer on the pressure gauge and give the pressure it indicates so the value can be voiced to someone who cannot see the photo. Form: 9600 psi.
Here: 150 psi
